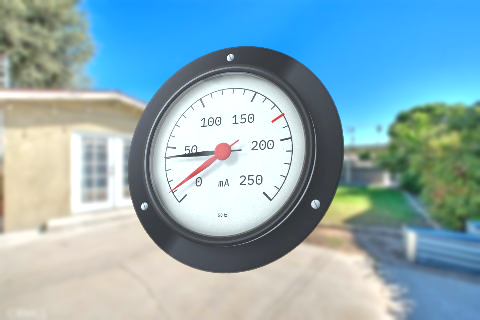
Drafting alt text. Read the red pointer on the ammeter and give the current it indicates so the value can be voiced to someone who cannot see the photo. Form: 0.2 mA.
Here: 10 mA
